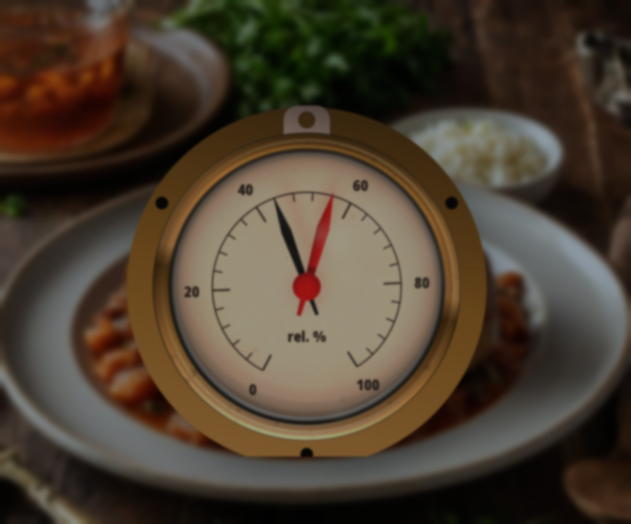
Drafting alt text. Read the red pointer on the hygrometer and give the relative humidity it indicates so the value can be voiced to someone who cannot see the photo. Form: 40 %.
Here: 56 %
